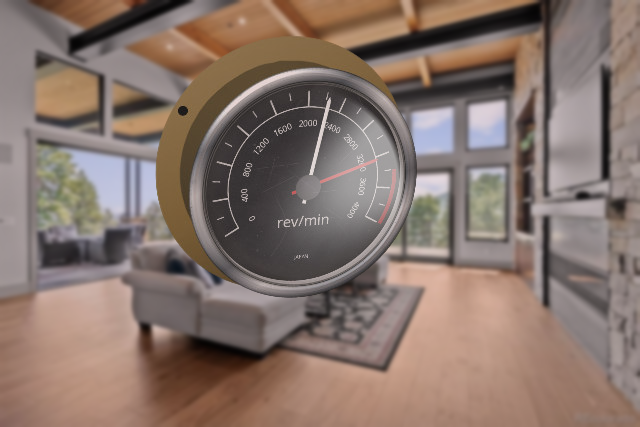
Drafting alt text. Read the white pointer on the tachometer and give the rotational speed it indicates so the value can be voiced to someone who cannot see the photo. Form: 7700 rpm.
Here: 2200 rpm
